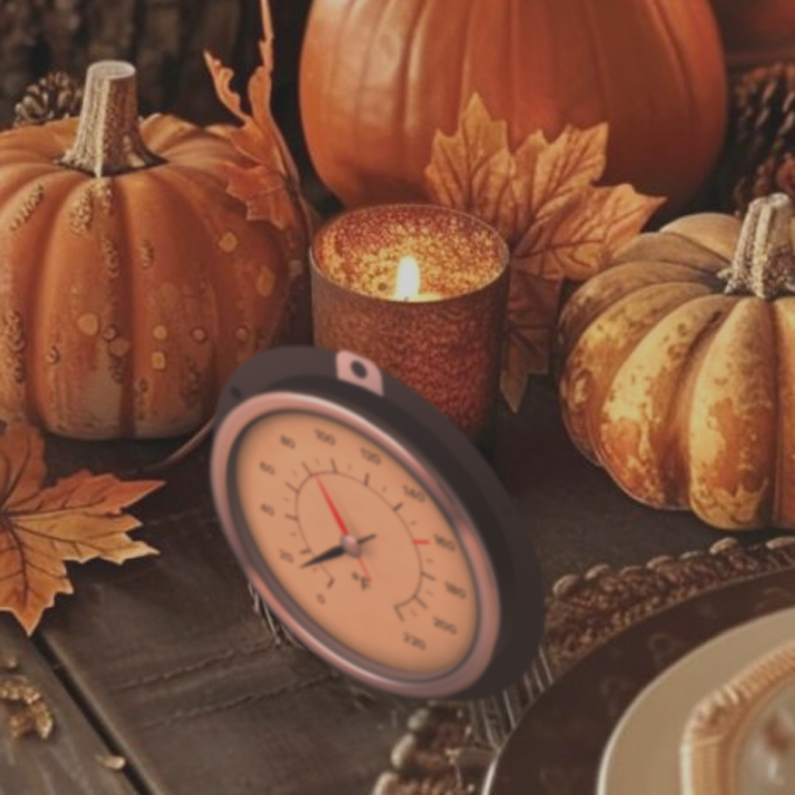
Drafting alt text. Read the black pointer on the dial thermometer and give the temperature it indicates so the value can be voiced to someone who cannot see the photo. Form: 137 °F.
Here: 15 °F
